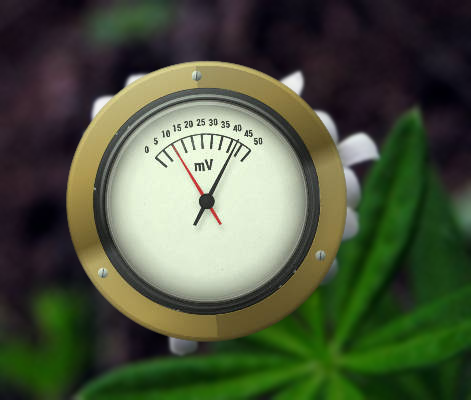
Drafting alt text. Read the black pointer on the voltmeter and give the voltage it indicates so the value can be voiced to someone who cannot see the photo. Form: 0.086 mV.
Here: 42.5 mV
